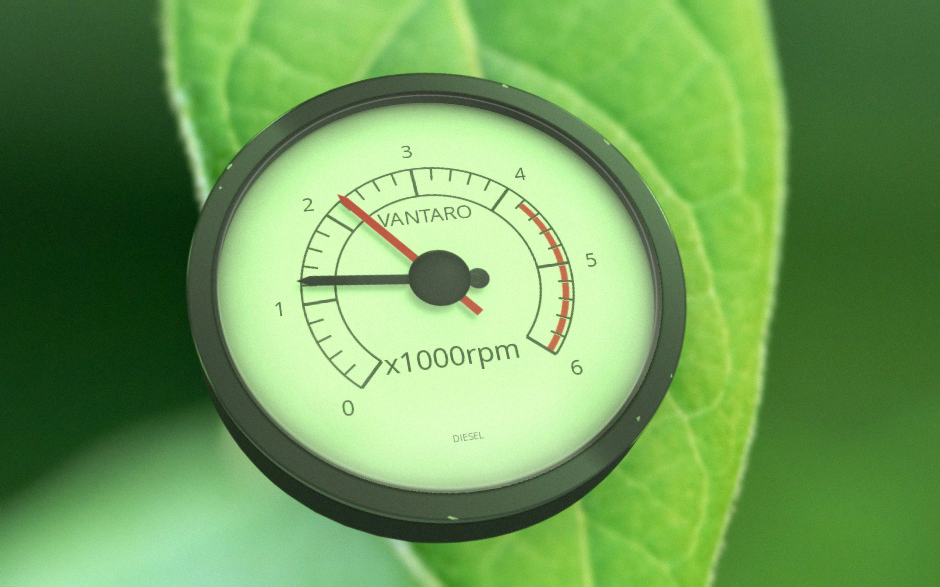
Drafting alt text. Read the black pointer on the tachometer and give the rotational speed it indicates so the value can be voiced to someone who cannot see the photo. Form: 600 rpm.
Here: 1200 rpm
